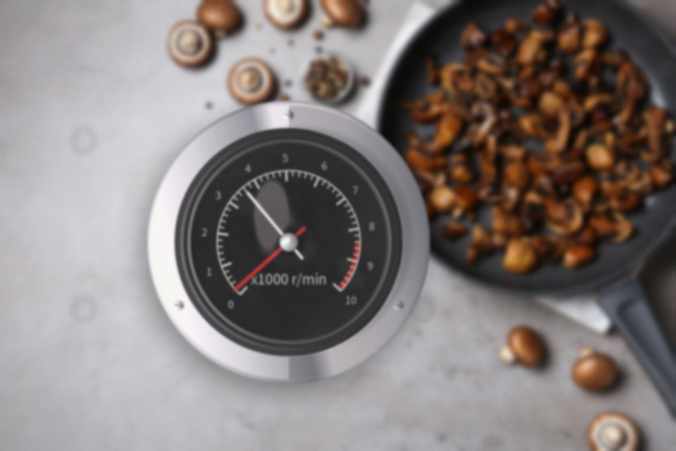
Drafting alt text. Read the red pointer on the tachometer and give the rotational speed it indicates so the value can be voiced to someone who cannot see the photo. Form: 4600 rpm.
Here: 200 rpm
